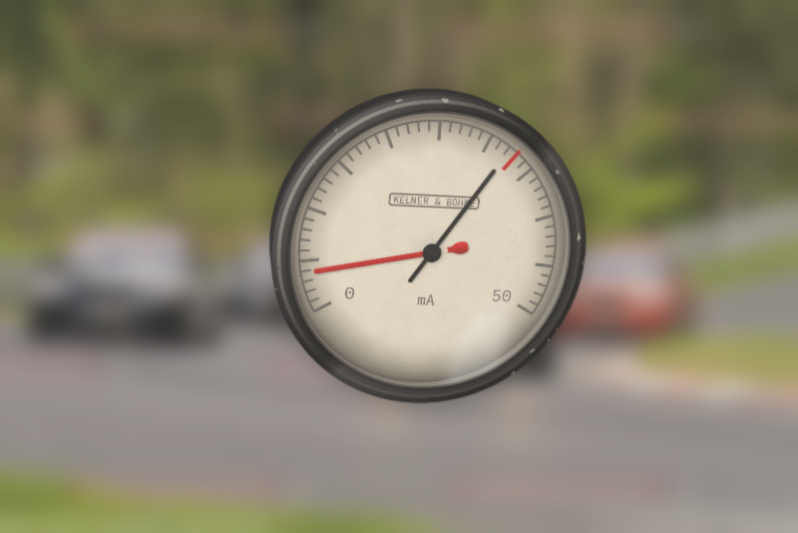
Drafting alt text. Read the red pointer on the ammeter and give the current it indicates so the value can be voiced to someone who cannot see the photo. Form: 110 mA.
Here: 4 mA
